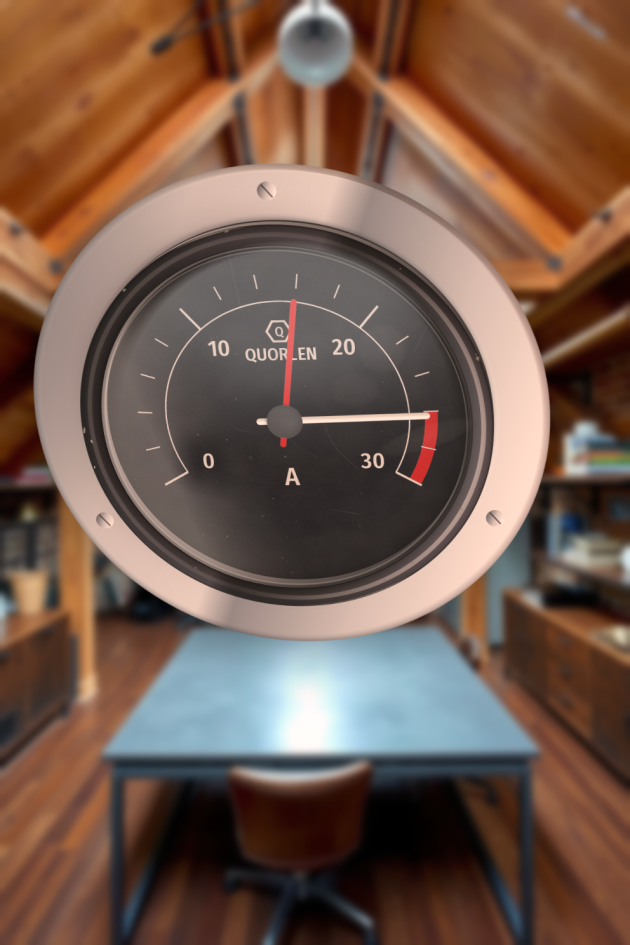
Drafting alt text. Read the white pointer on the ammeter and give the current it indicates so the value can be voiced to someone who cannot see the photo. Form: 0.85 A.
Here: 26 A
